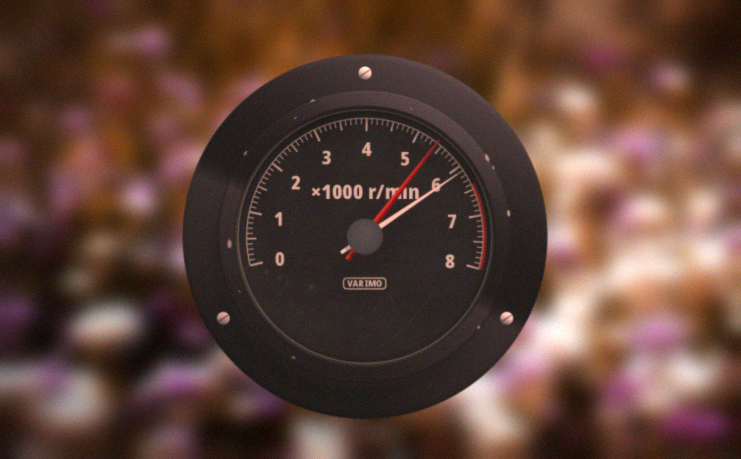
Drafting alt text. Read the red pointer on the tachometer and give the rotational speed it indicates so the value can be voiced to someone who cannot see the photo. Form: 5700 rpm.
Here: 5400 rpm
